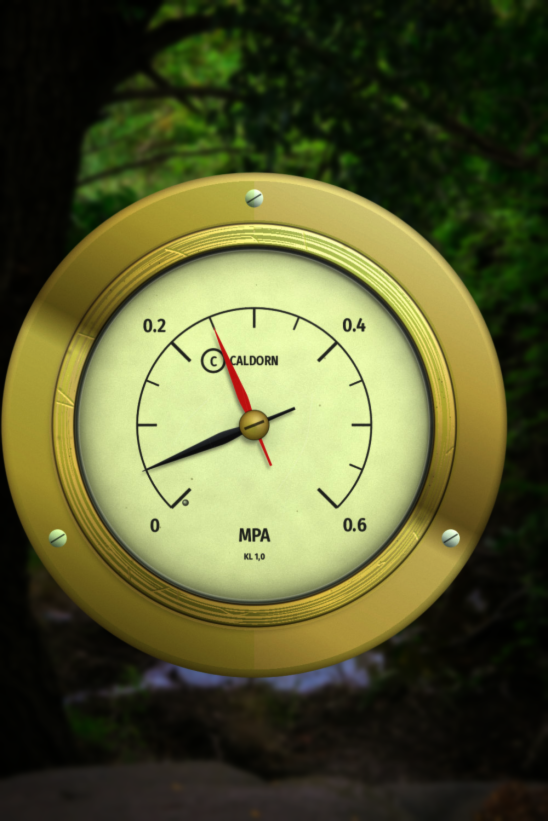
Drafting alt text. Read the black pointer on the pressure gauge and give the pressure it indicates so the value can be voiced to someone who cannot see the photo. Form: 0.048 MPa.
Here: 0.05 MPa
